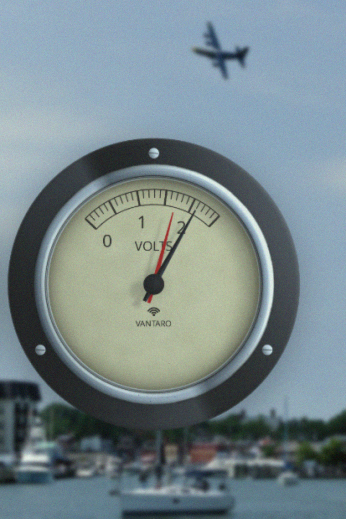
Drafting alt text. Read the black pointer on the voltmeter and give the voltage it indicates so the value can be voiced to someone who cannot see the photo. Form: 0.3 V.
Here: 2.1 V
